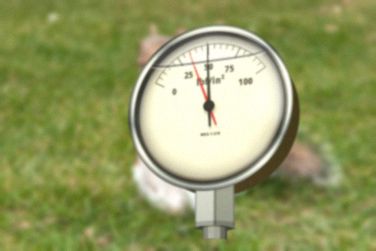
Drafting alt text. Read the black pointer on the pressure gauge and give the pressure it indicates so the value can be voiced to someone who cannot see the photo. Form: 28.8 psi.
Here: 50 psi
